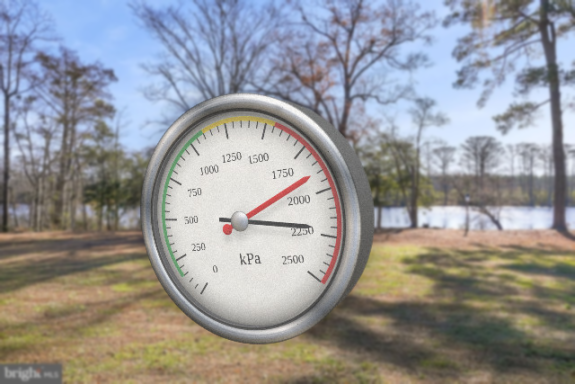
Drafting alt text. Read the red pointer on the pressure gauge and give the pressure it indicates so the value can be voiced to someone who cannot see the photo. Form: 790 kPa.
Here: 1900 kPa
